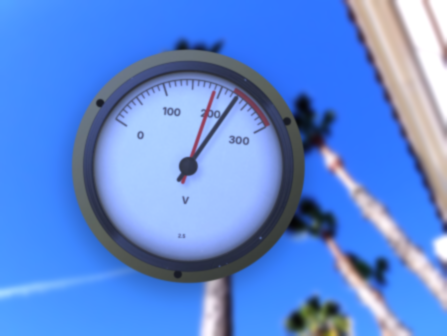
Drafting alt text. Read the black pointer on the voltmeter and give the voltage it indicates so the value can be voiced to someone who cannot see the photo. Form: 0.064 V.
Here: 230 V
